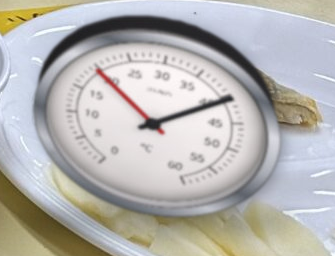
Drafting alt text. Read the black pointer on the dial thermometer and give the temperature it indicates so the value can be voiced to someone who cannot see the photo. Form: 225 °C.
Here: 40 °C
